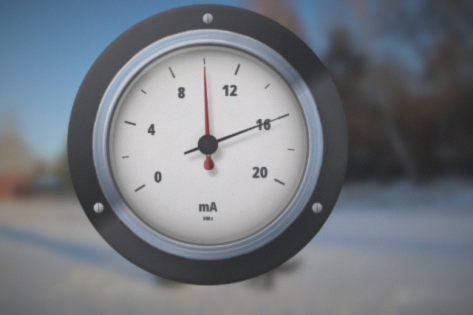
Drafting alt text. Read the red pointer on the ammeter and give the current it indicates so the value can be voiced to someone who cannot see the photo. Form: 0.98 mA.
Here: 10 mA
